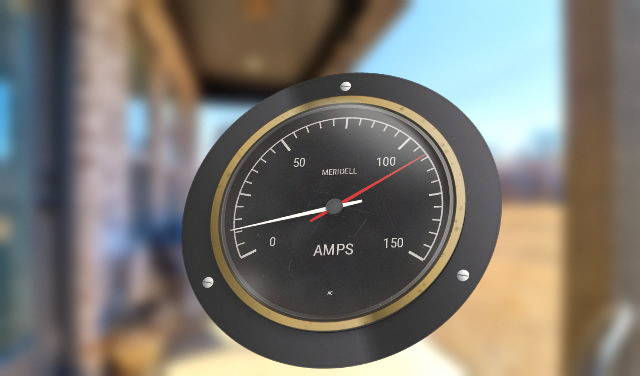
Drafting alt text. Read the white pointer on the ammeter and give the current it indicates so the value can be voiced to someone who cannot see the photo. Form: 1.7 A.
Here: 10 A
